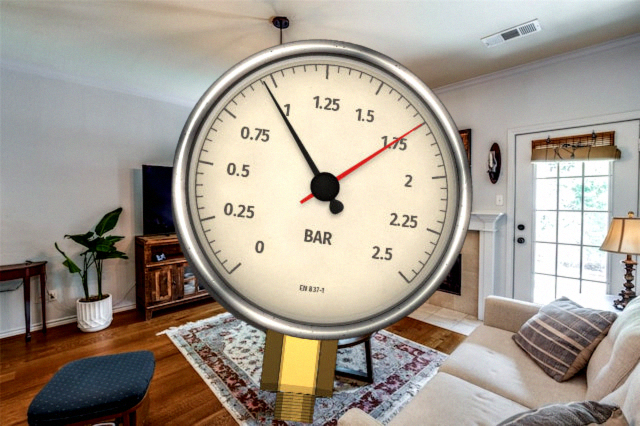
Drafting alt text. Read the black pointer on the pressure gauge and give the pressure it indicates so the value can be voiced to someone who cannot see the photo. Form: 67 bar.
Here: 0.95 bar
